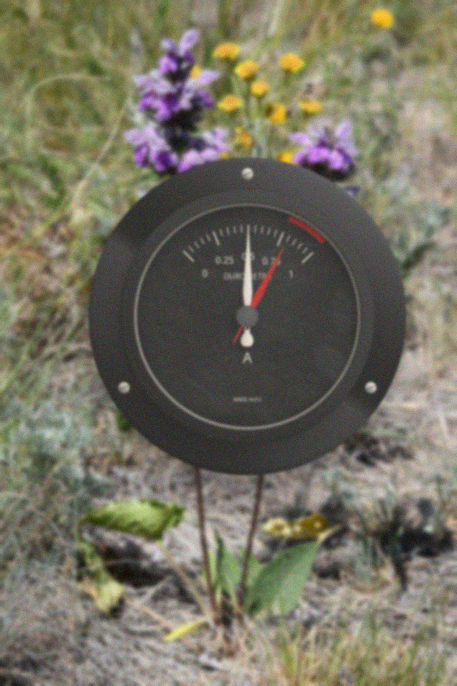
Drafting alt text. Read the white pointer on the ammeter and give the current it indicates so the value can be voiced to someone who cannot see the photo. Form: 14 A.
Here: 0.5 A
